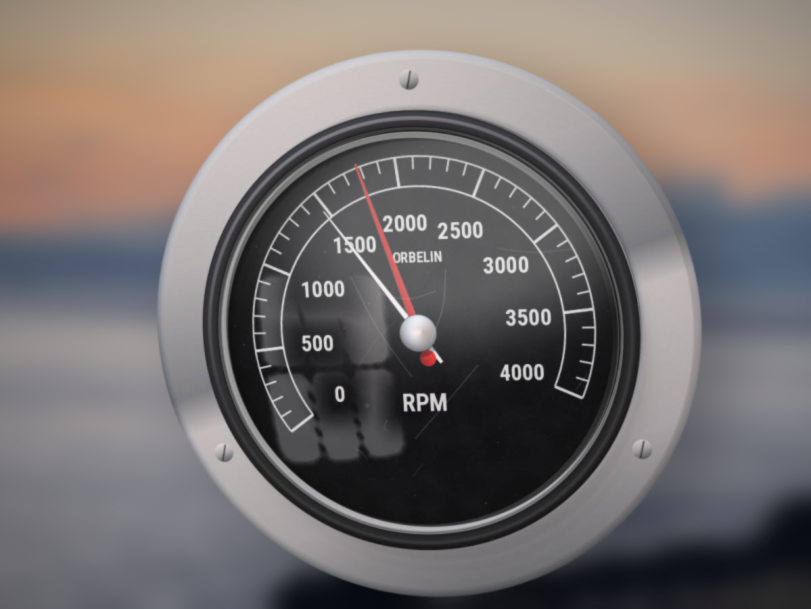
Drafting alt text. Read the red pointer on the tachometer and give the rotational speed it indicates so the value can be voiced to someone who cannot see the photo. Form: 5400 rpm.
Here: 1800 rpm
